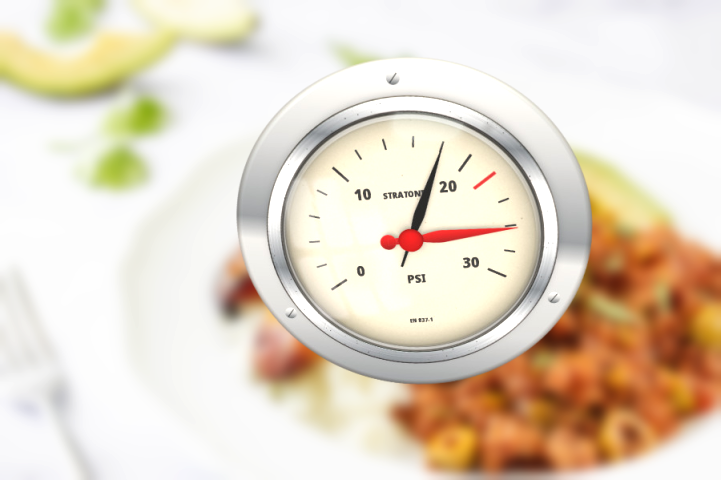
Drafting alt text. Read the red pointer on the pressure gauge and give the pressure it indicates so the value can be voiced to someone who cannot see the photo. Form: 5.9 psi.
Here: 26 psi
